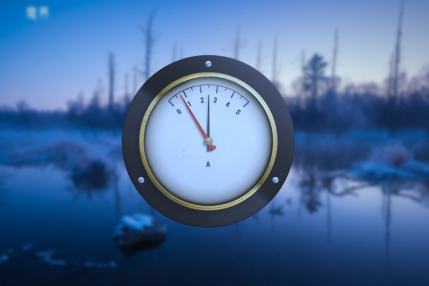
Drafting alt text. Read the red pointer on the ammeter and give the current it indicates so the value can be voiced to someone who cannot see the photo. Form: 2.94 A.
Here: 0.75 A
